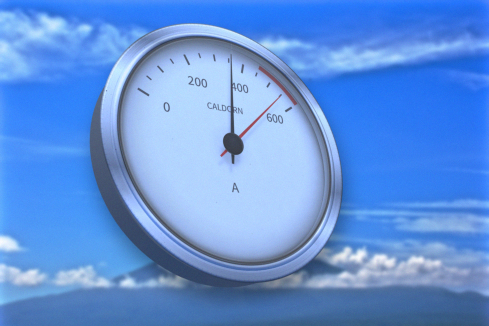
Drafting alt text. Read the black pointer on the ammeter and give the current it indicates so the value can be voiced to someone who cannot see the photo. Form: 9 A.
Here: 350 A
